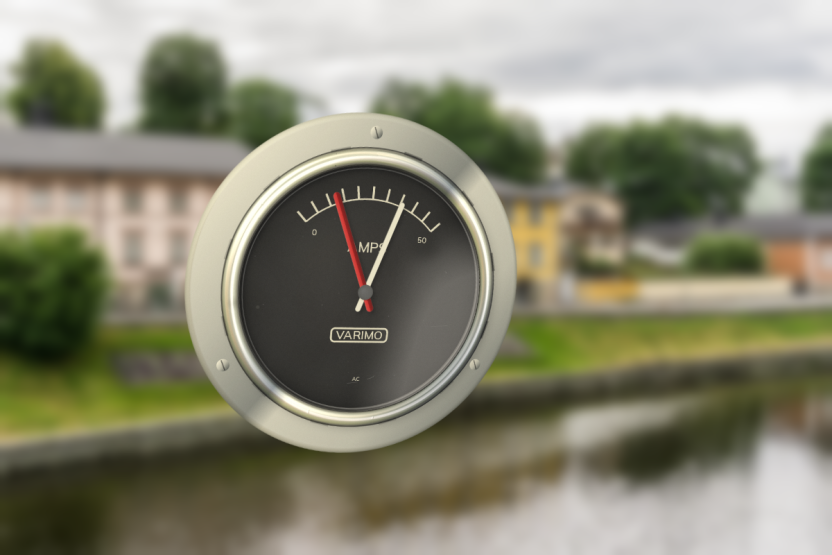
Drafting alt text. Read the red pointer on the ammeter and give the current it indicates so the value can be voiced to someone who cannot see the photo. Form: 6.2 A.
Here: 12.5 A
